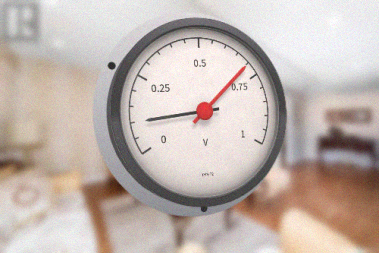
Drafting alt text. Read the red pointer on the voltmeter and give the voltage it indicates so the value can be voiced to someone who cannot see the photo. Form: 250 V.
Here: 0.7 V
